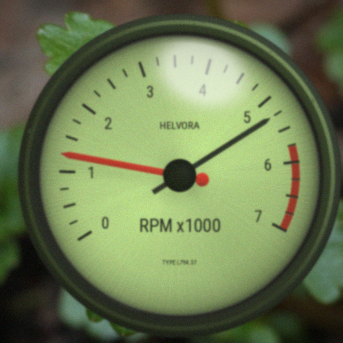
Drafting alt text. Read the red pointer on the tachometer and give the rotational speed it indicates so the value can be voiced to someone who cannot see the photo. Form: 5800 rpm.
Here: 1250 rpm
